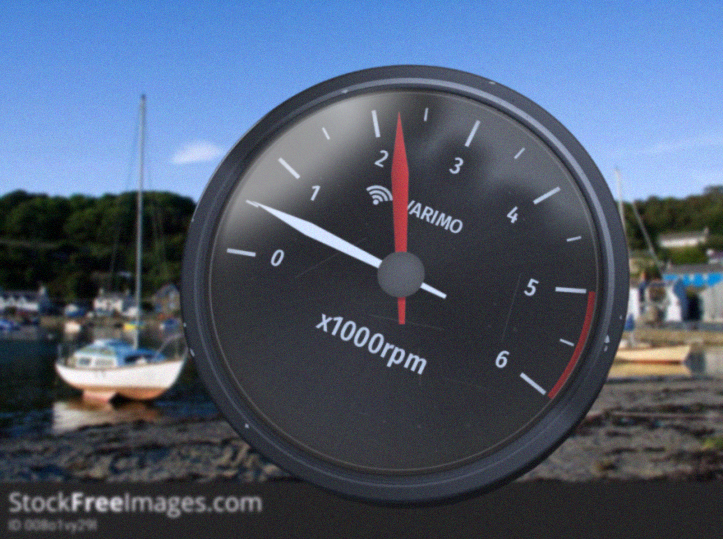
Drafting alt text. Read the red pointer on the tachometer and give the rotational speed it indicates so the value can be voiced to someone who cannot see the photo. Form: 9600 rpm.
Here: 2250 rpm
